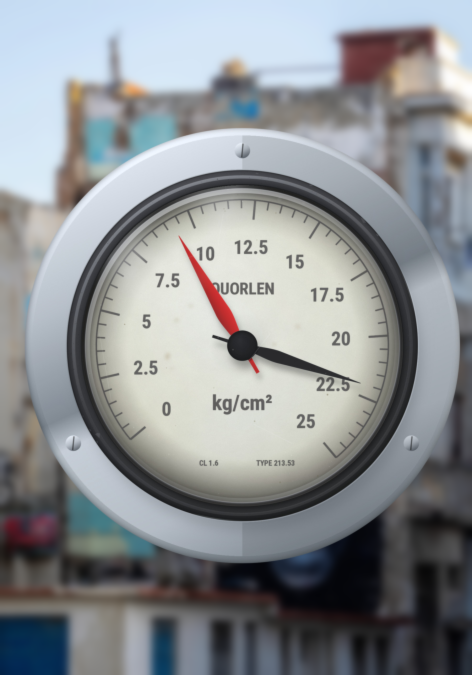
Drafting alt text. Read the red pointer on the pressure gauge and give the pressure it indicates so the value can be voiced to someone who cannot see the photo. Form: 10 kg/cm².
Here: 9.25 kg/cm²
